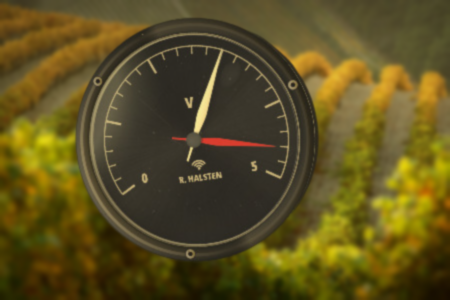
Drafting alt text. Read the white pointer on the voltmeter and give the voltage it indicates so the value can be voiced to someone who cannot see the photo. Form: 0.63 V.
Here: 3 V
